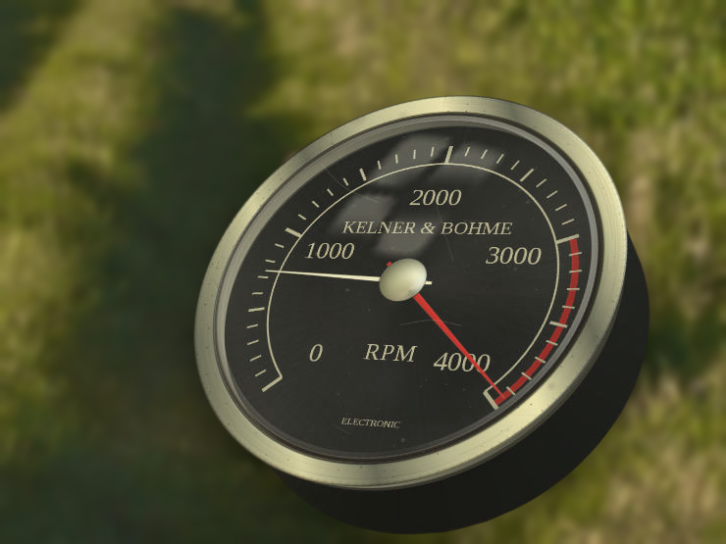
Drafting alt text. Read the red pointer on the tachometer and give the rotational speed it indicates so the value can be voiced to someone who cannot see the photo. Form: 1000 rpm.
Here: 3950 rpm
